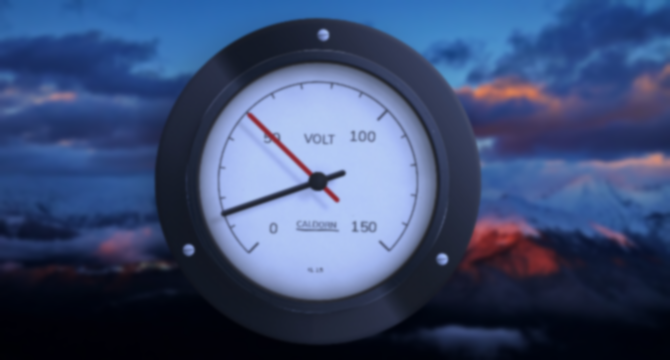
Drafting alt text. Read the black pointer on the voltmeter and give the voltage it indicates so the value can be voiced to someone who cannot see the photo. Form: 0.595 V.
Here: 15 V
